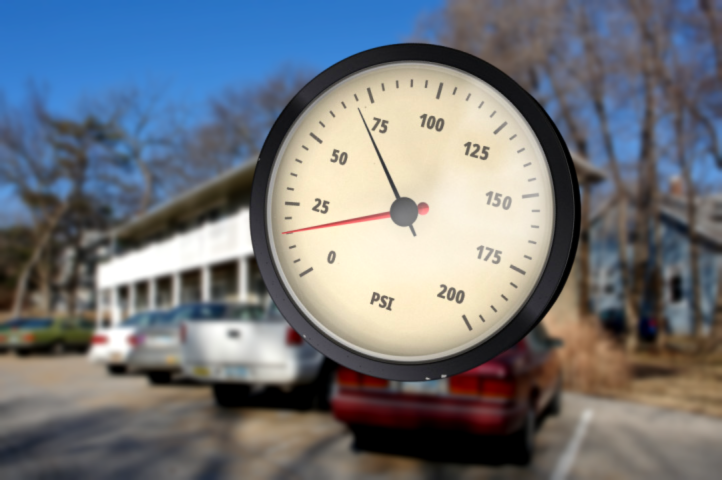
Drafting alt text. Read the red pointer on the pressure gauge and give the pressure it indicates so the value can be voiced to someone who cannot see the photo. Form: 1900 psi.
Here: 15 psi
